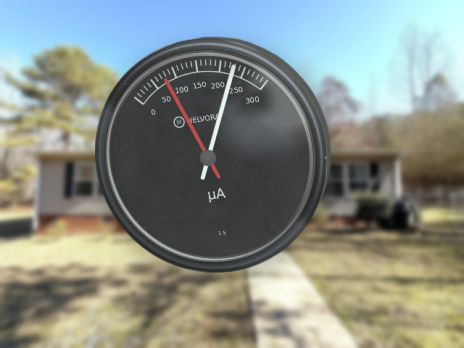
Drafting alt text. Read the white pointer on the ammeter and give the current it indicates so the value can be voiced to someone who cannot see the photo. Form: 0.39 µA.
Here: 230 µA
